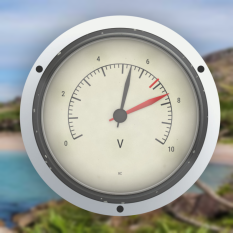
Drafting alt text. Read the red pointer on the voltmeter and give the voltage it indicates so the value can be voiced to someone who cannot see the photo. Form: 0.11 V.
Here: 7.6 V
